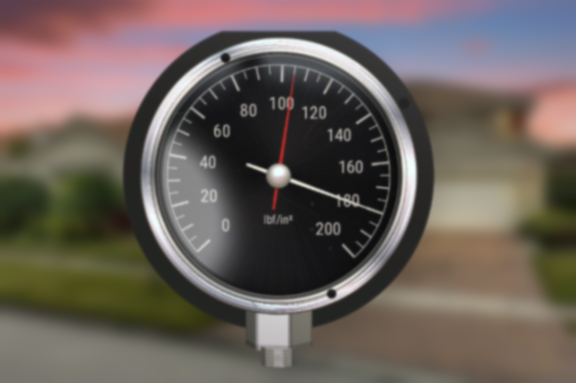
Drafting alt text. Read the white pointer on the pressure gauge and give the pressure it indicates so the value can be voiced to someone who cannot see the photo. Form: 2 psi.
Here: 180 psi
